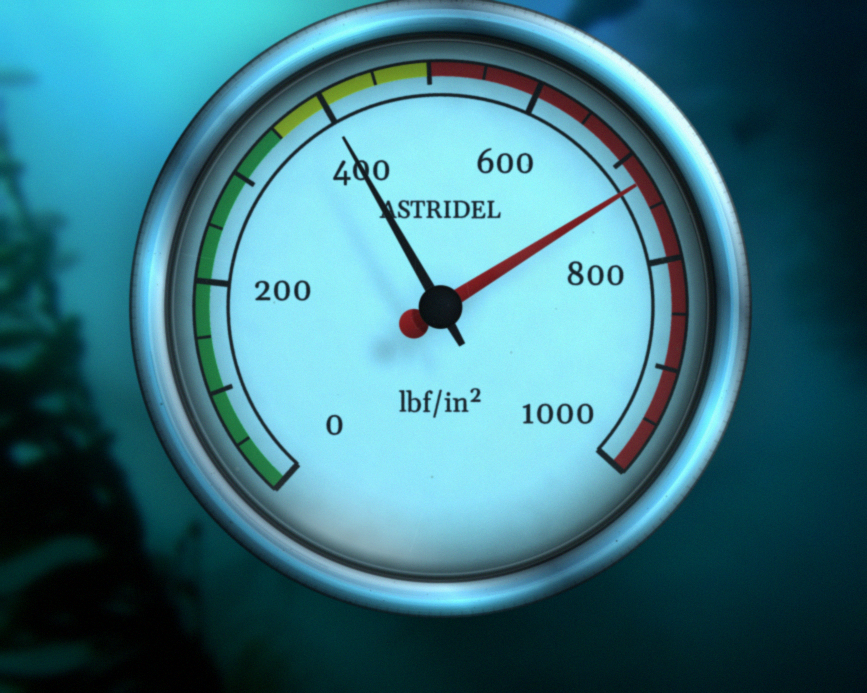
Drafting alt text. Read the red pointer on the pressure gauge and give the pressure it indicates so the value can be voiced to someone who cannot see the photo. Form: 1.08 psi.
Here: 725 psi
